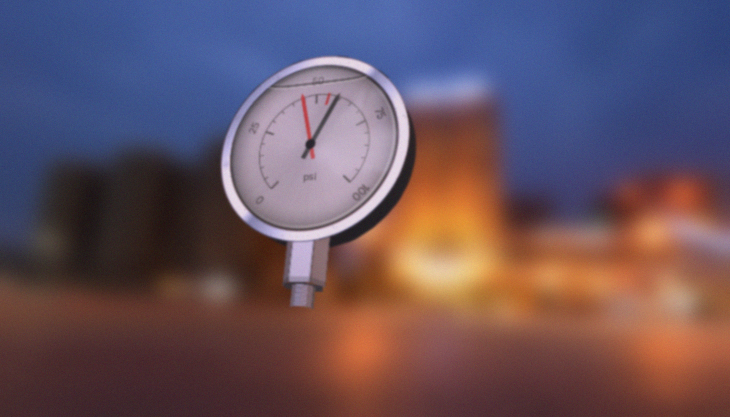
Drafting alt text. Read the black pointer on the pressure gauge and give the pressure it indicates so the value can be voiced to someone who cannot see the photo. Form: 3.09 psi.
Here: 60 psi
